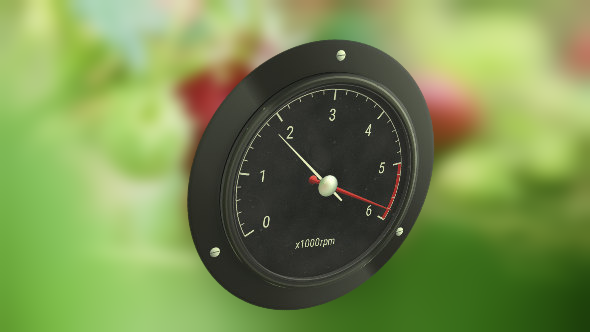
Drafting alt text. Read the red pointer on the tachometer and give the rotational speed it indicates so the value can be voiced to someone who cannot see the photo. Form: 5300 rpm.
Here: 5800 rpm
